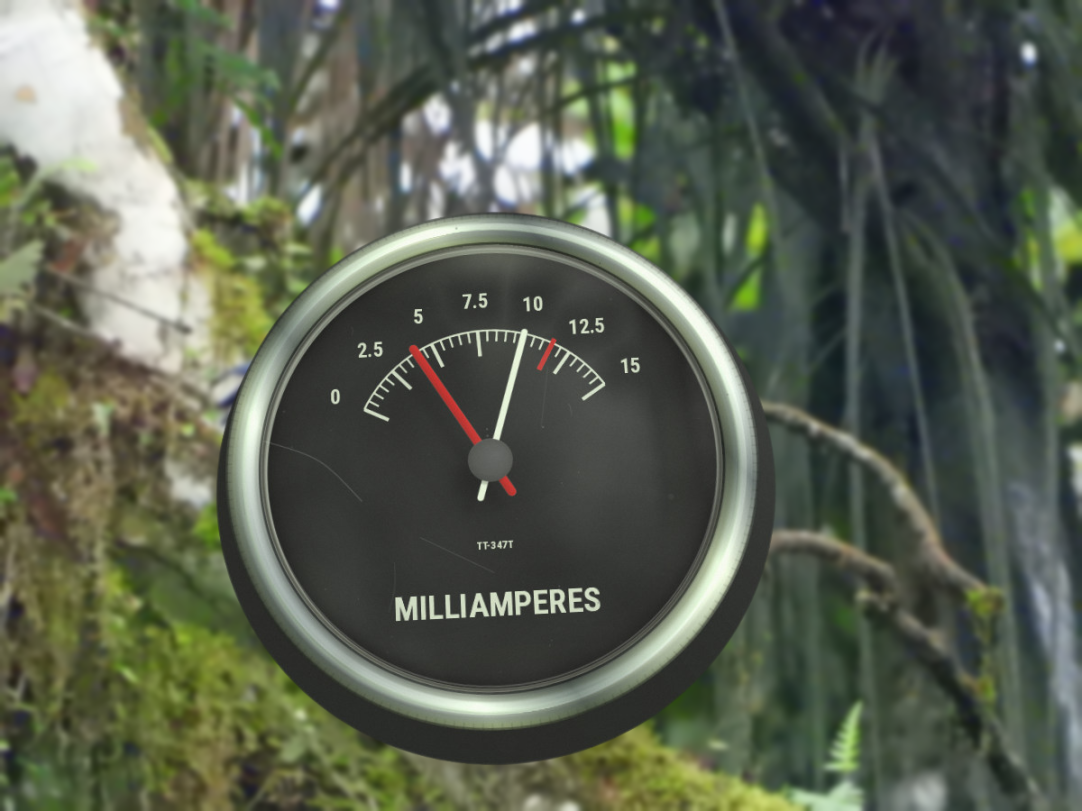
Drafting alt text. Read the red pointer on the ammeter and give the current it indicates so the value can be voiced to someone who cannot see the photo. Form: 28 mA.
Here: 4 mA
